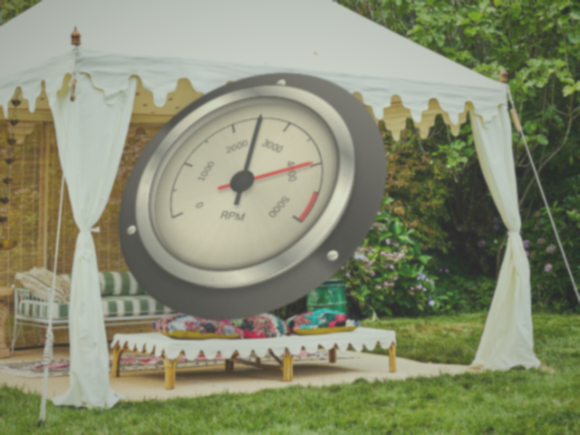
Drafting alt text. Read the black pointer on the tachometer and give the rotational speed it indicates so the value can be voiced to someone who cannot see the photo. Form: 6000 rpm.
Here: 2500 rpm
